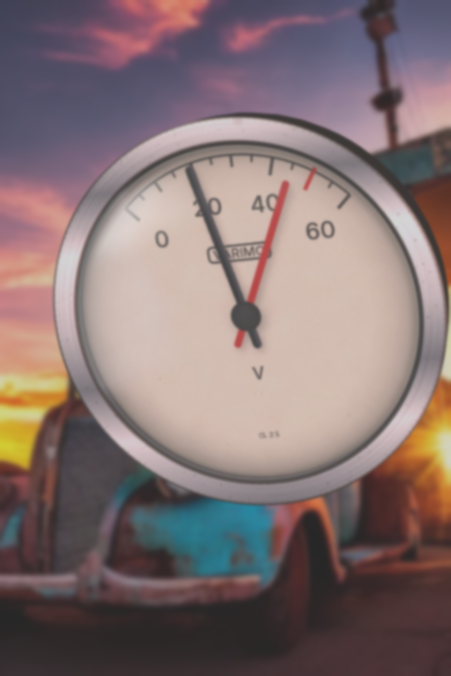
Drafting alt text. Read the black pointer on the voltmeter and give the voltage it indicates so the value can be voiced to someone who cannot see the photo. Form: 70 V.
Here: 20 V
